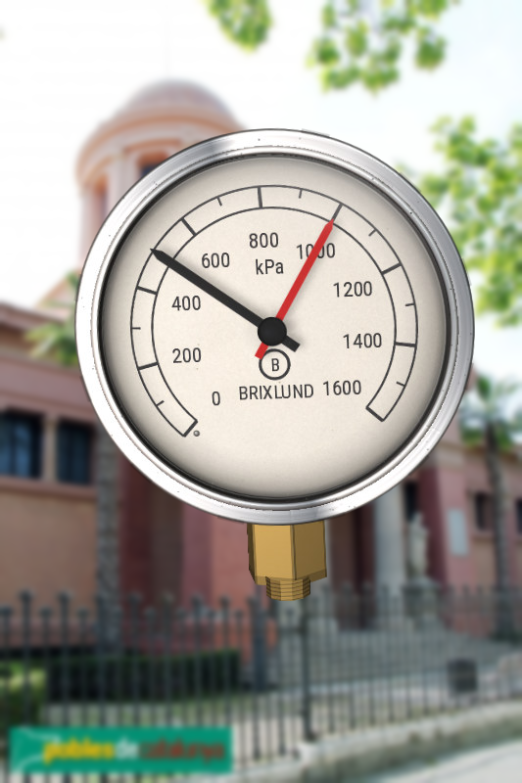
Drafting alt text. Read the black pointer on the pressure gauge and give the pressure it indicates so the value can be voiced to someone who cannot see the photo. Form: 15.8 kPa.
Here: 500 kPa
